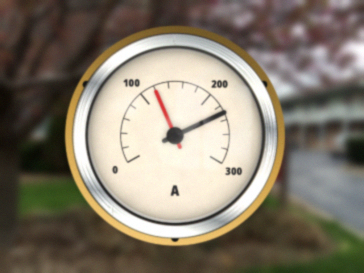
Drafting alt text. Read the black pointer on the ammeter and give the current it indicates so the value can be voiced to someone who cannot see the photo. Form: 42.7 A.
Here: 230 A
